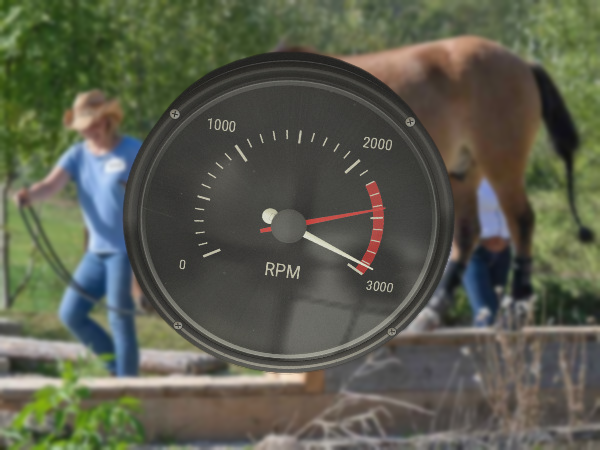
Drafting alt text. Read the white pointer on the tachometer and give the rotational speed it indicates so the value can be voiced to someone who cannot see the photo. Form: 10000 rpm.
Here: 2900 rpm
